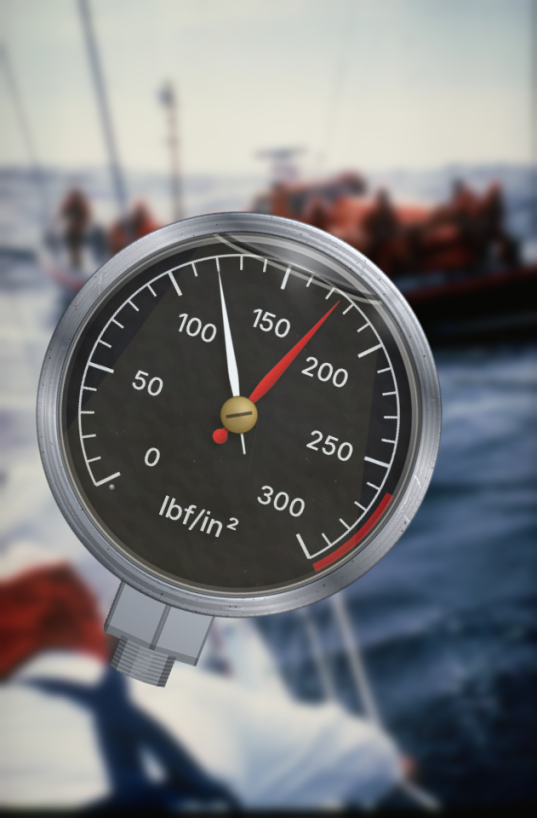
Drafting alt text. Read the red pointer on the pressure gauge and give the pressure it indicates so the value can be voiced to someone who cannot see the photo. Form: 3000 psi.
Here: 175 psi
